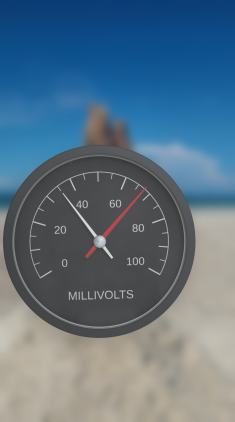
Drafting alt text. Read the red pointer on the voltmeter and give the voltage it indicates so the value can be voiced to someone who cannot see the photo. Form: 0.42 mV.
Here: 67.5 mV
